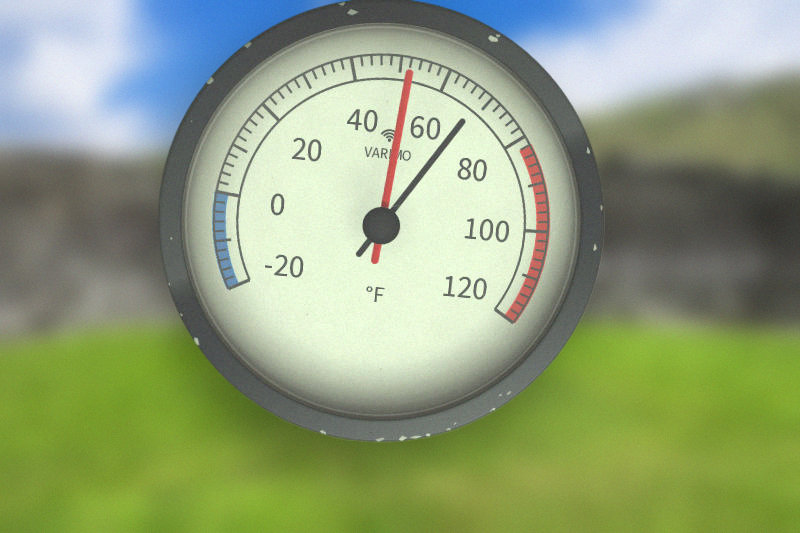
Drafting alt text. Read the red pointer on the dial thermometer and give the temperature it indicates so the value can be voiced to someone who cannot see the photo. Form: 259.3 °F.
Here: 52 °F
